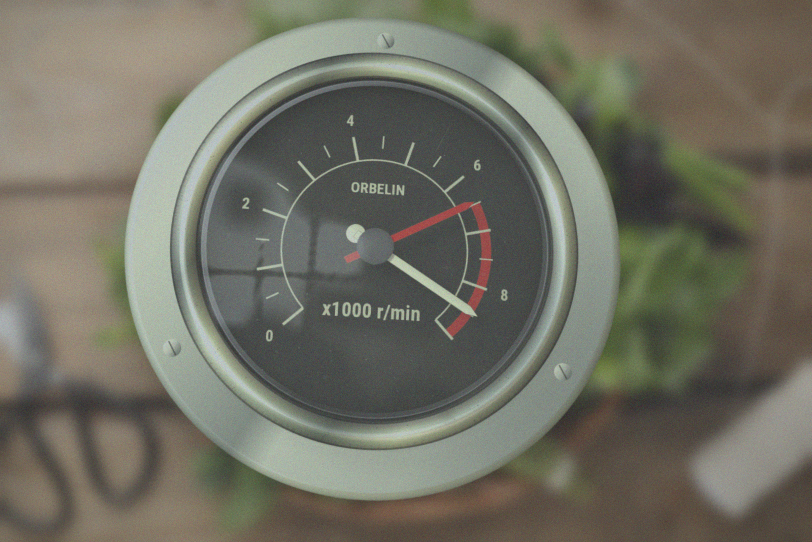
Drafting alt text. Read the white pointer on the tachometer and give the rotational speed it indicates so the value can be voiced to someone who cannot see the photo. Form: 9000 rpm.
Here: 8500 rpm
